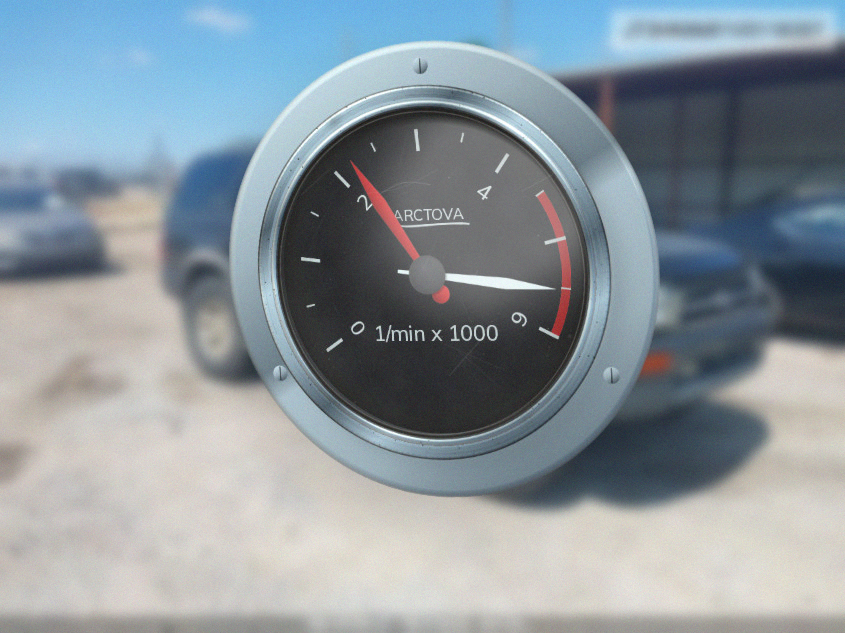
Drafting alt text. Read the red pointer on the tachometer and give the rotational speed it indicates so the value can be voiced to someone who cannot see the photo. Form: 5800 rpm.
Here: 2250 rpm
